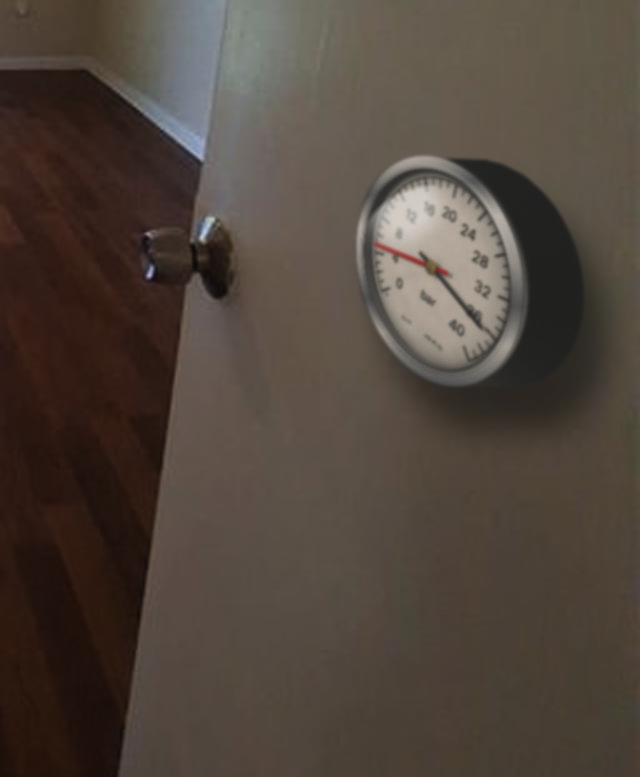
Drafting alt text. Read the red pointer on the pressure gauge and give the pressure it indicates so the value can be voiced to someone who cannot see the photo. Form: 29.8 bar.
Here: 5 bar
